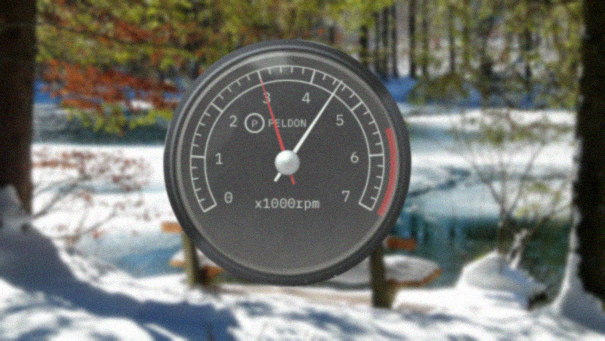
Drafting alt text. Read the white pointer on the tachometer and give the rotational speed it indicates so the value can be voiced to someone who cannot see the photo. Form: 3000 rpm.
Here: 4500 rpm
